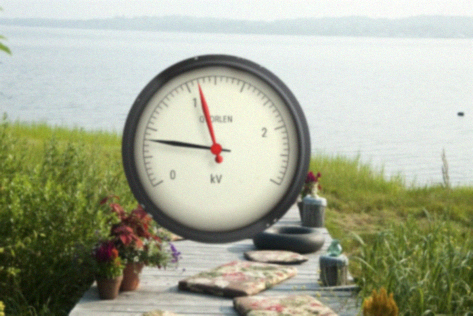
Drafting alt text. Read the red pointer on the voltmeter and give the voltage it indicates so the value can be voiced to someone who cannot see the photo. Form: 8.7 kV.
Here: 1.1 kV
